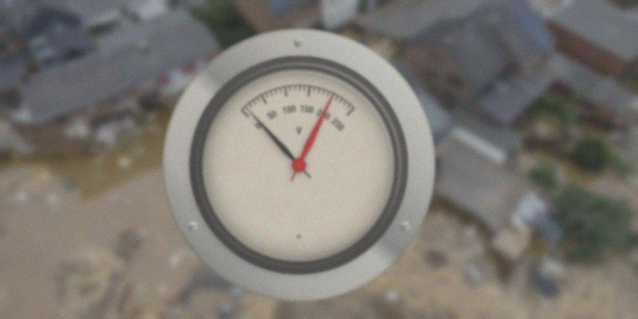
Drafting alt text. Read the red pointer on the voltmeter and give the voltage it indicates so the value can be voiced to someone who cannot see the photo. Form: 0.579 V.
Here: 200 V
